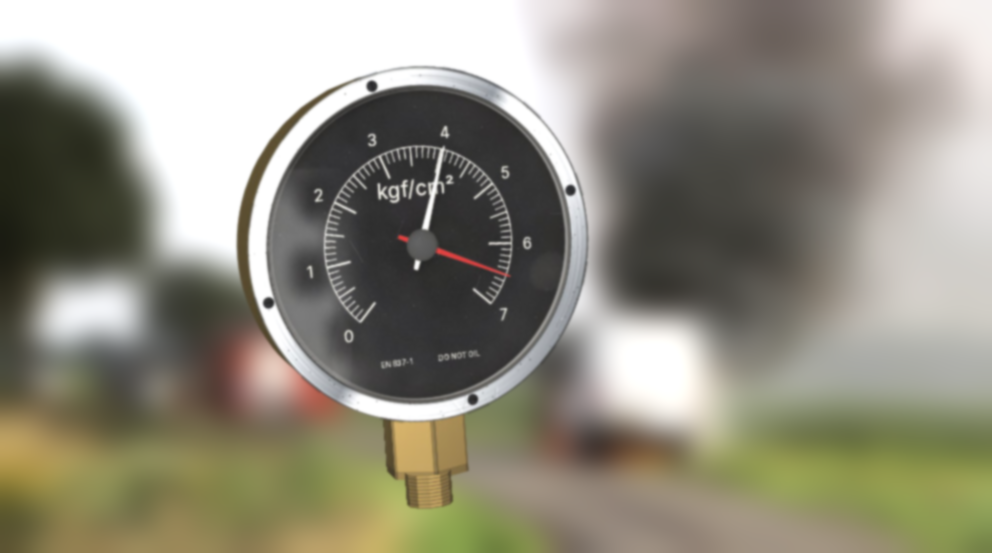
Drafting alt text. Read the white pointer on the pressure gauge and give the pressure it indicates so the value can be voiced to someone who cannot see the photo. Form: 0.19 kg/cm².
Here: 4 kg/cm²
